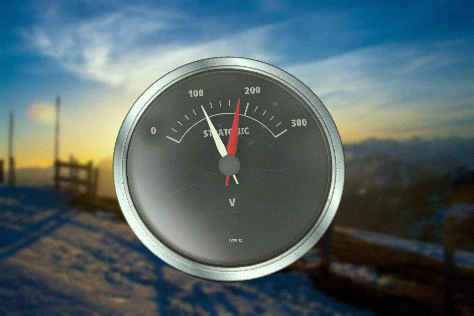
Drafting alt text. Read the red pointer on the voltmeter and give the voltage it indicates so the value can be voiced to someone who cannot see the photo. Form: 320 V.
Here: 180 V
